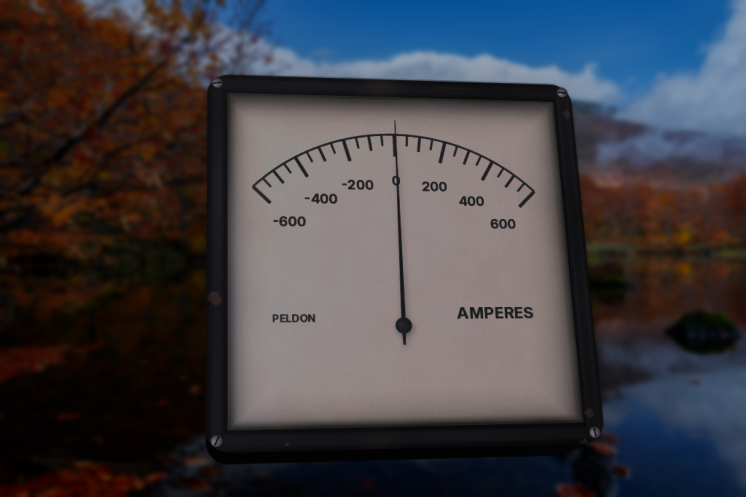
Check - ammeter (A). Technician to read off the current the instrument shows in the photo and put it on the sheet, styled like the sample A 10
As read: A 0
